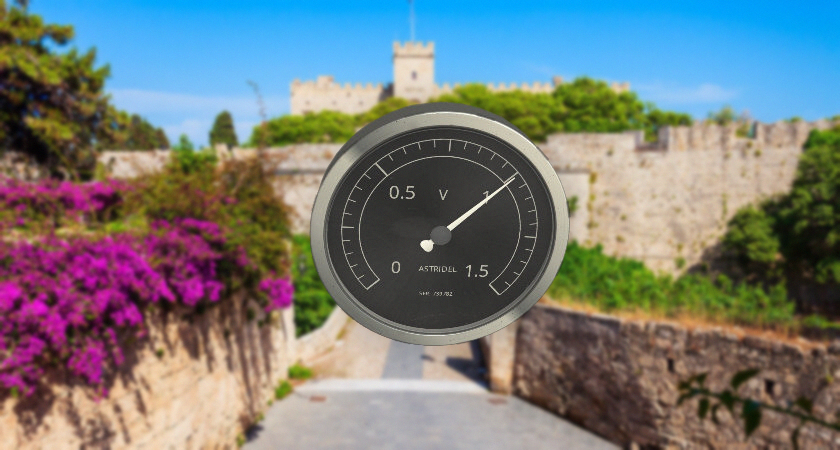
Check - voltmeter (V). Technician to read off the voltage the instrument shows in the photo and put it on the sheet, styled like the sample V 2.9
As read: V 1
